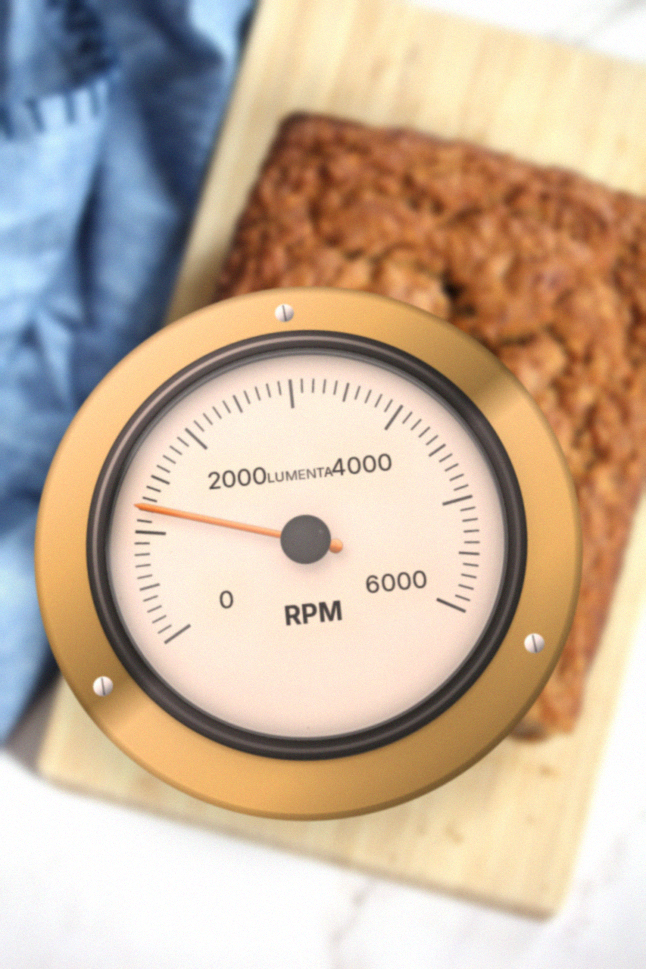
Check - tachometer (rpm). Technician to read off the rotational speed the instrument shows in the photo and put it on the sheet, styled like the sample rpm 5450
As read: rpm 1200
